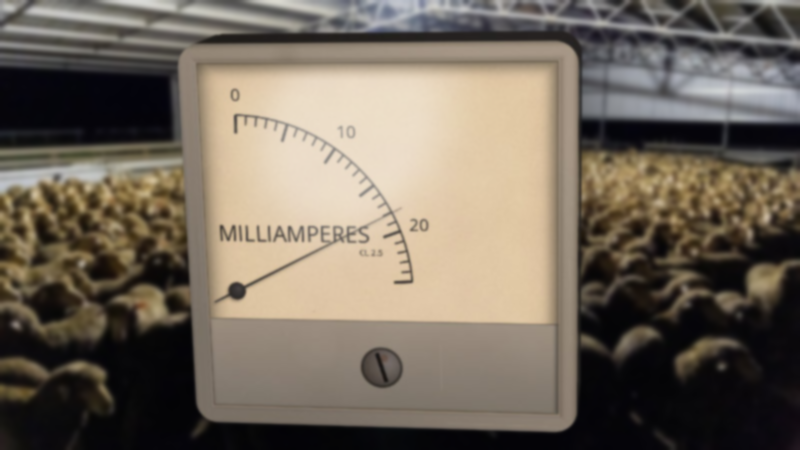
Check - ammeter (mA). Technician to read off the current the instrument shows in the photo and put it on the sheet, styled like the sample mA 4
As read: mA 18
